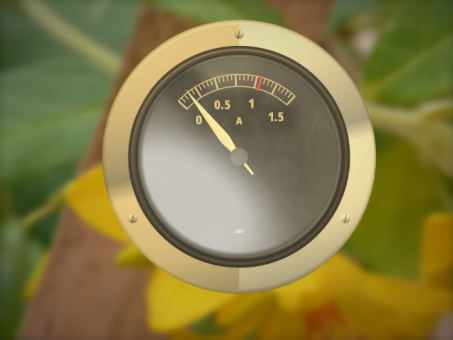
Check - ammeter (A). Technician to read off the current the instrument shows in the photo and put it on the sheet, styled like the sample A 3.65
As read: A 0.15
